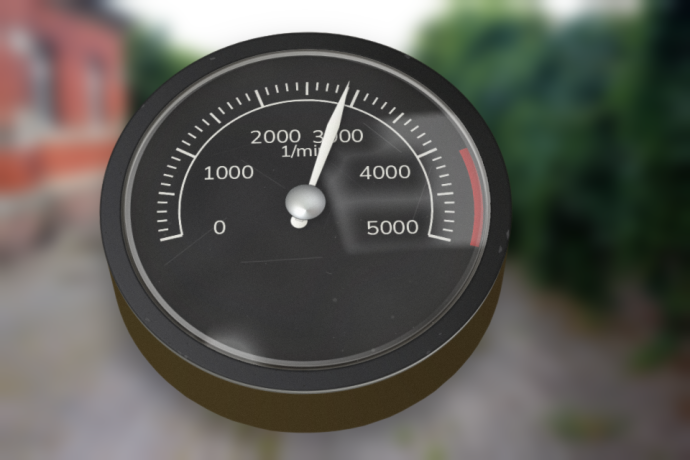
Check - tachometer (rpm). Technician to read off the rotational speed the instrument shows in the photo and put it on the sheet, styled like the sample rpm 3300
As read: rpm 2900
